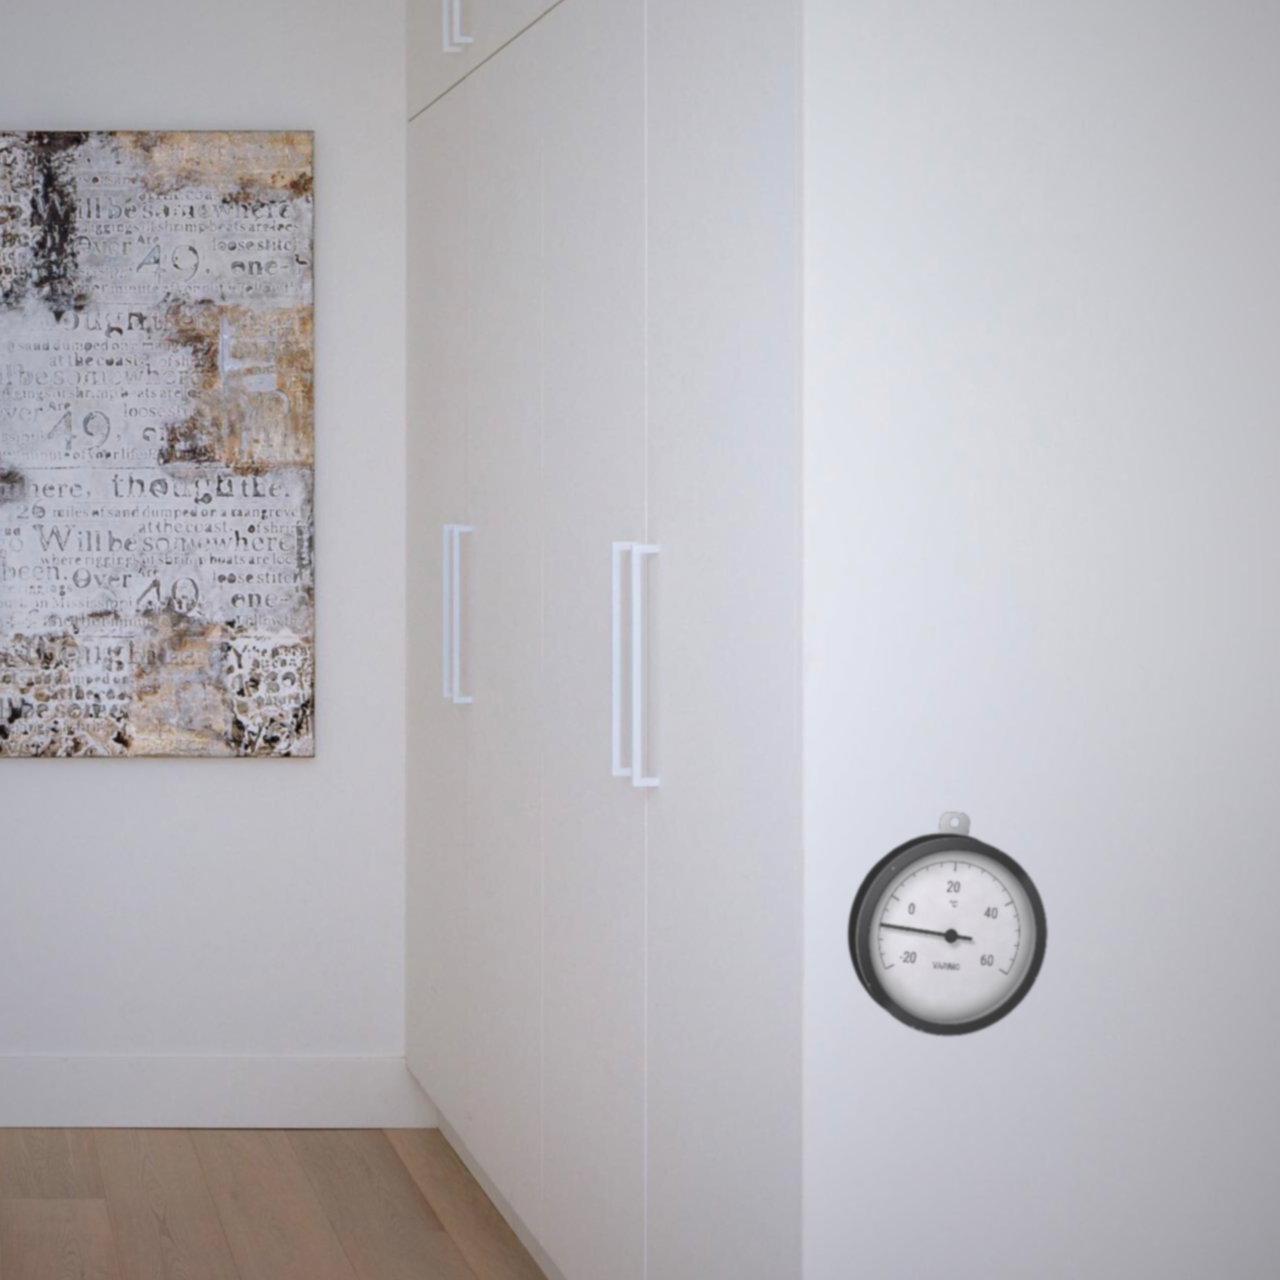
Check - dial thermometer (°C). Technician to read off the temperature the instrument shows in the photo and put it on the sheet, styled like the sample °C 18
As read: °C -8
